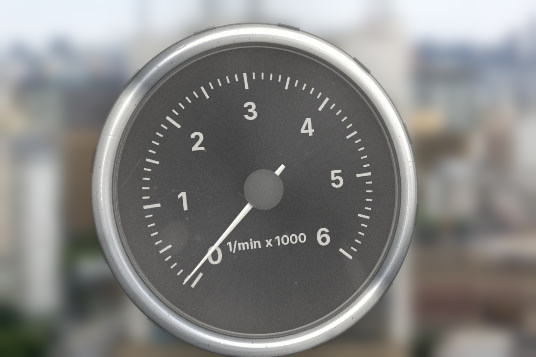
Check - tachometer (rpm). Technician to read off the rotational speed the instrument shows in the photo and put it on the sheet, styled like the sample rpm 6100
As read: rpm 100
